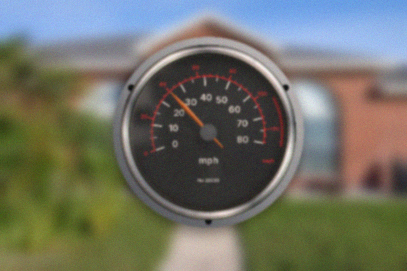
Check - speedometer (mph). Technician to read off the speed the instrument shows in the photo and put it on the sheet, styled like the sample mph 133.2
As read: mph 25
